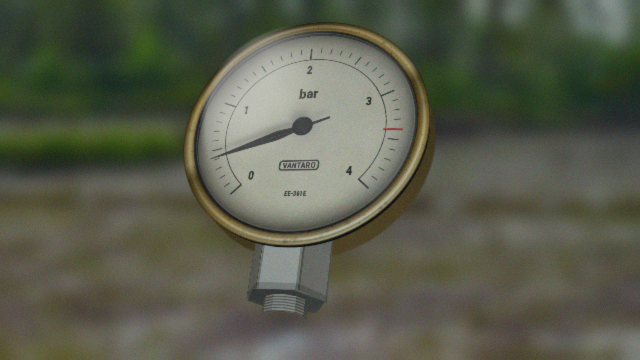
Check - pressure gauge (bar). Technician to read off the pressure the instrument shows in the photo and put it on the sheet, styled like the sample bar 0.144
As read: bar 0.4
